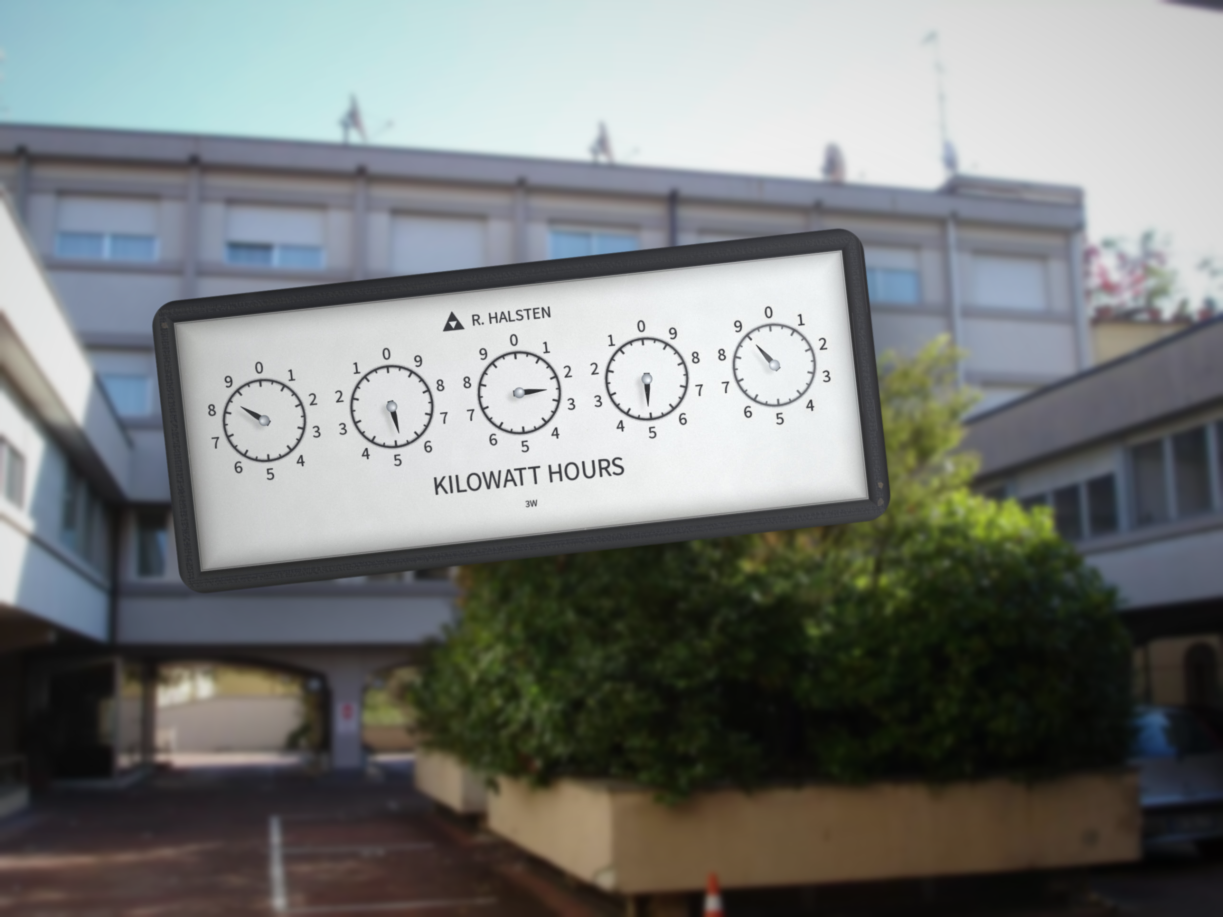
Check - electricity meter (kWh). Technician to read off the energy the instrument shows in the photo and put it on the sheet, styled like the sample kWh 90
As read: kWh 85249
